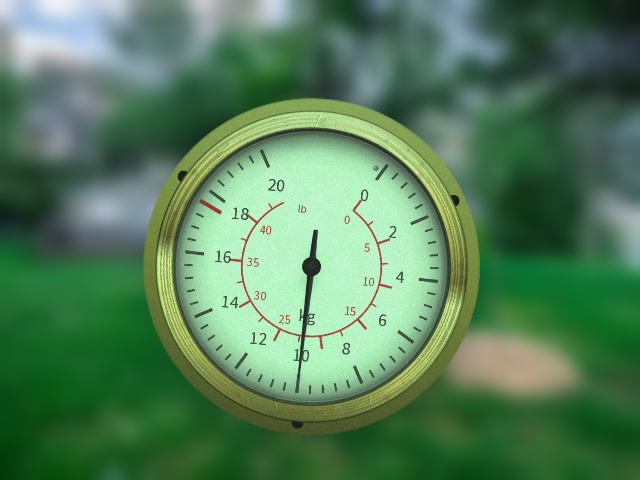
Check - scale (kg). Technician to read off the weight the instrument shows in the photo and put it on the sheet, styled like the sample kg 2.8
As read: kg 10
